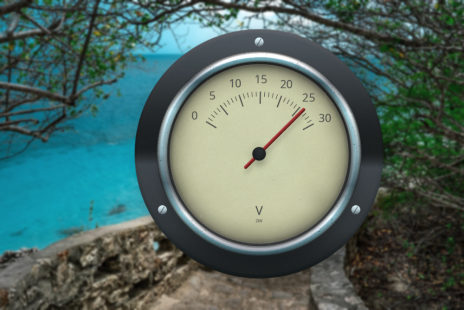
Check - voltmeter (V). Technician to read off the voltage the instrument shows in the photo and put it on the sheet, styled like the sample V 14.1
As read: V 26
